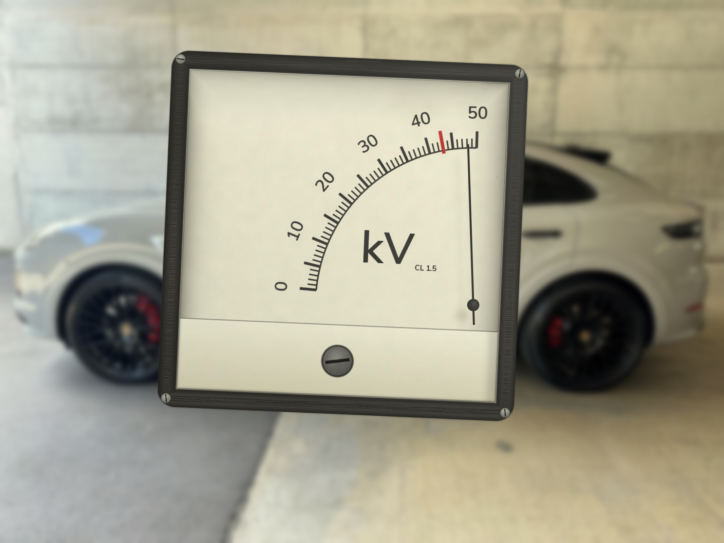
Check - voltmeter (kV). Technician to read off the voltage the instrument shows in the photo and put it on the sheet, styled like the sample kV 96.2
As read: kV 48
